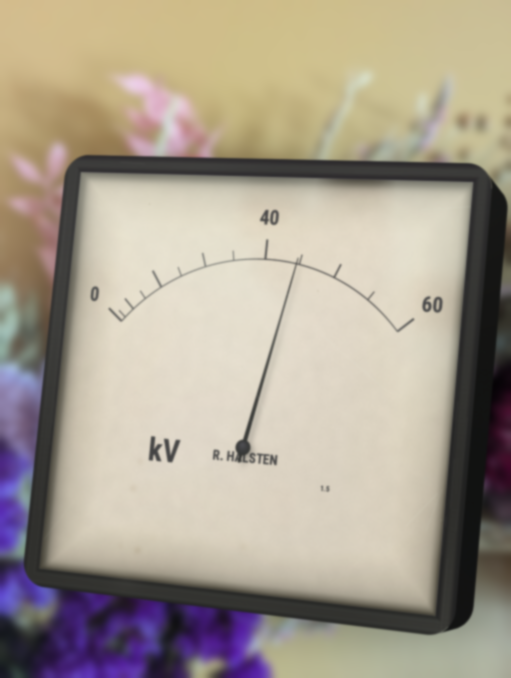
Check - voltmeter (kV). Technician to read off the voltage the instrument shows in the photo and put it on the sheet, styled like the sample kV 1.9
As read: kV 45
